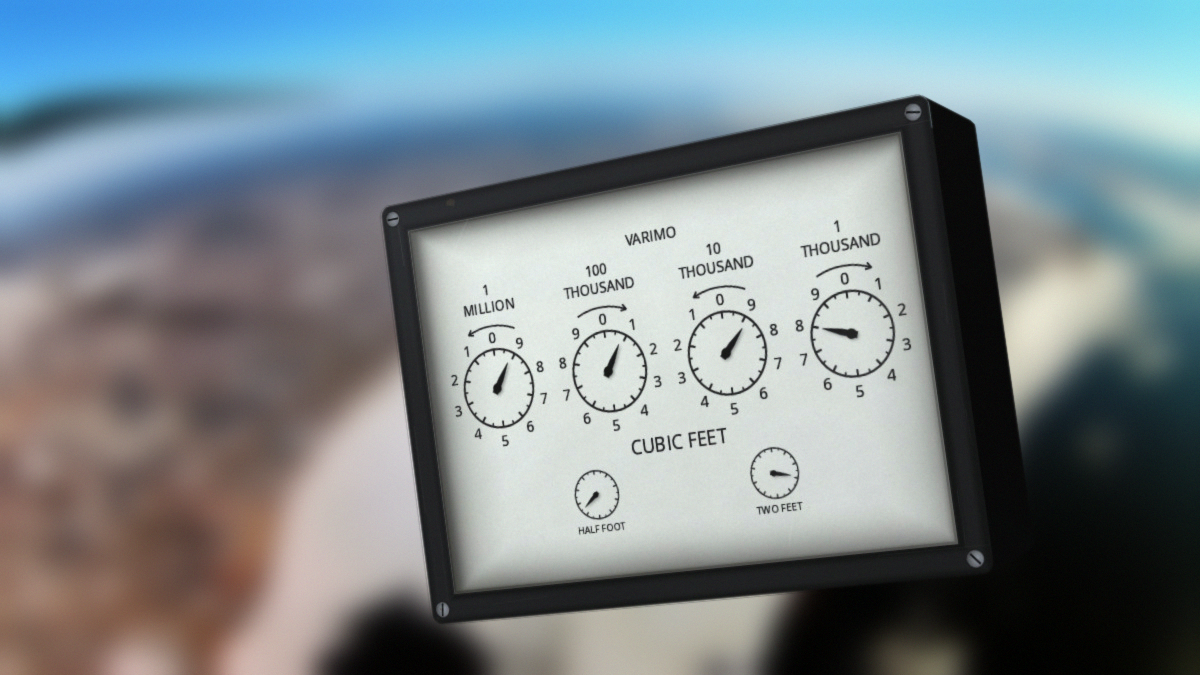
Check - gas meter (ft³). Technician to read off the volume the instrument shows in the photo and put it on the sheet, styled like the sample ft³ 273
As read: ft³ 908800
